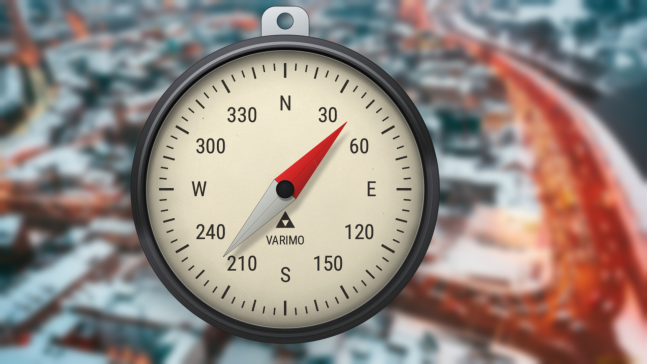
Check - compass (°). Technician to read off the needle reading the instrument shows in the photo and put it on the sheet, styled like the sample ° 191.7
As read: ° 42.5
